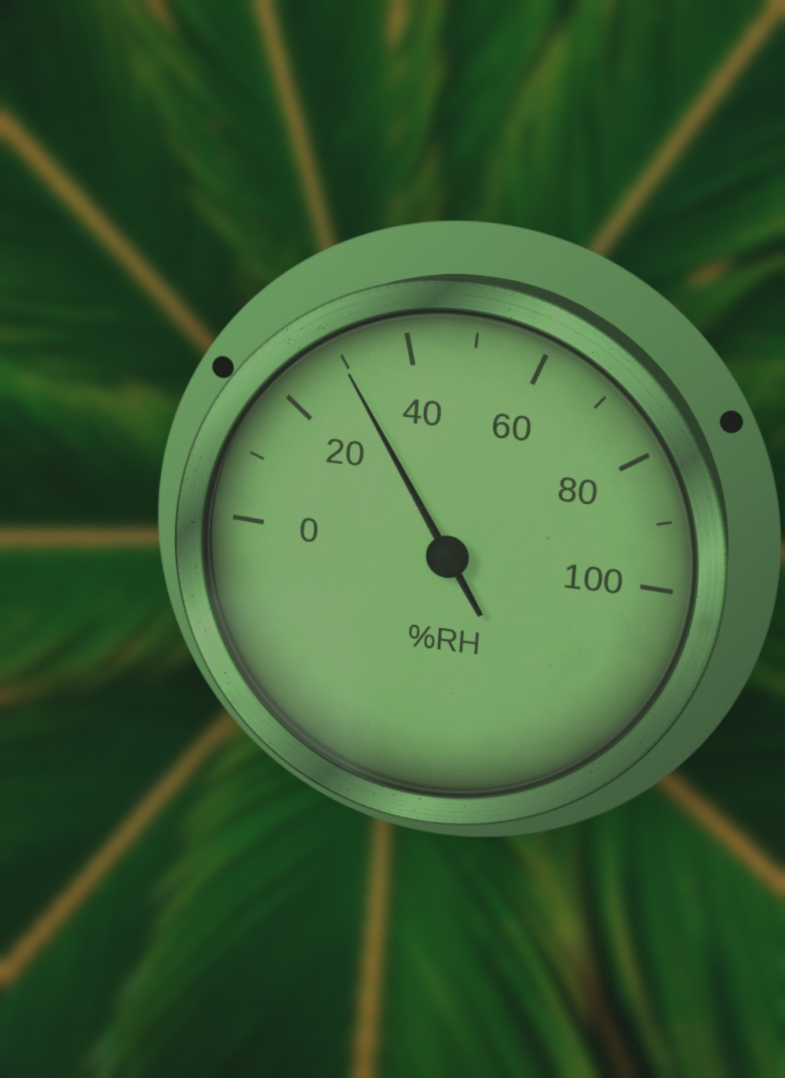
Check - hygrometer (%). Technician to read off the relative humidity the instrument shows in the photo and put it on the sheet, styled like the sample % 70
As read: % 30
